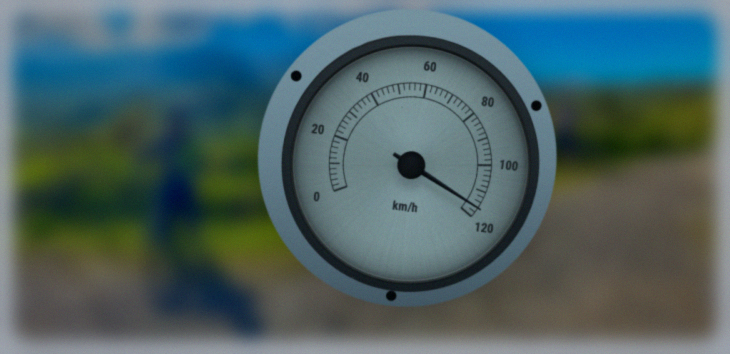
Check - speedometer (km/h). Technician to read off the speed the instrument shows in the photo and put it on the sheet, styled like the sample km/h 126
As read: km/h 116
